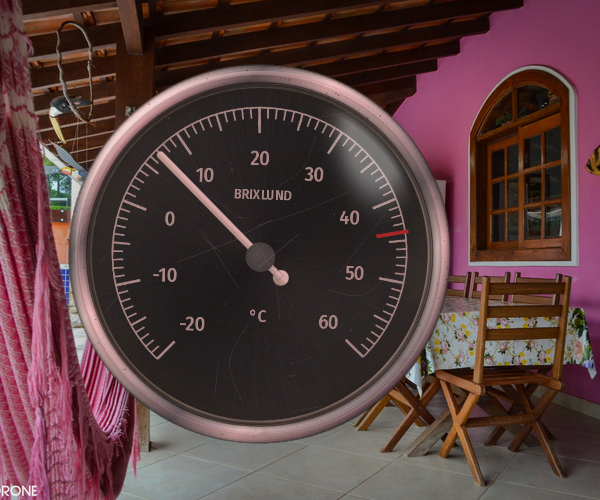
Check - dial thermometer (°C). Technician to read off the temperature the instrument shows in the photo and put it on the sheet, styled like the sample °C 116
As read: °C 7
